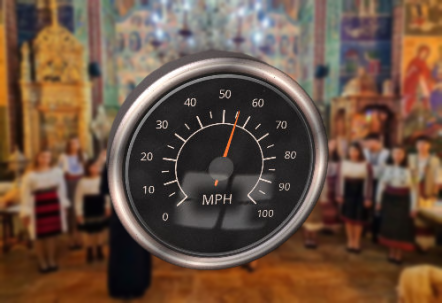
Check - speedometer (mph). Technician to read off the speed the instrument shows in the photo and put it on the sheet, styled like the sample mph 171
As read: mph 55
